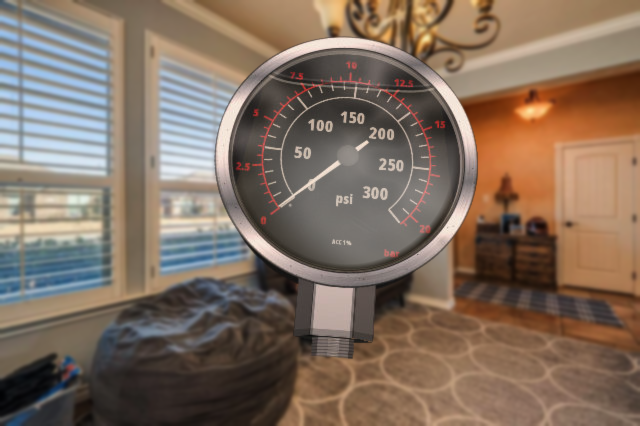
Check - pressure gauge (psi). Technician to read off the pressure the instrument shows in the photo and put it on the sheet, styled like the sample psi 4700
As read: psi 0
